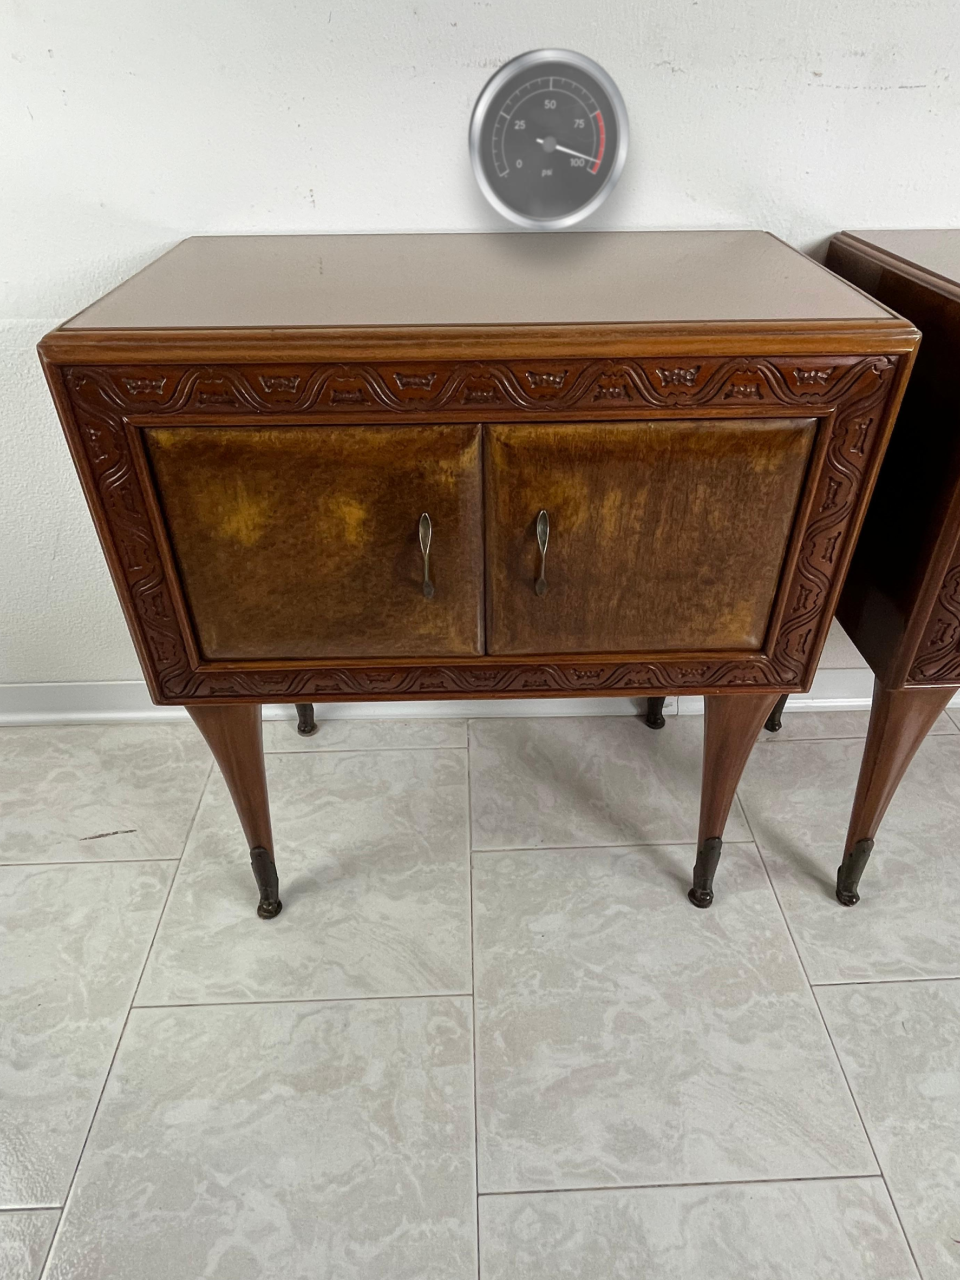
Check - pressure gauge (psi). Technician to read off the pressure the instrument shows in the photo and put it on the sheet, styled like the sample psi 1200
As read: psi 95
